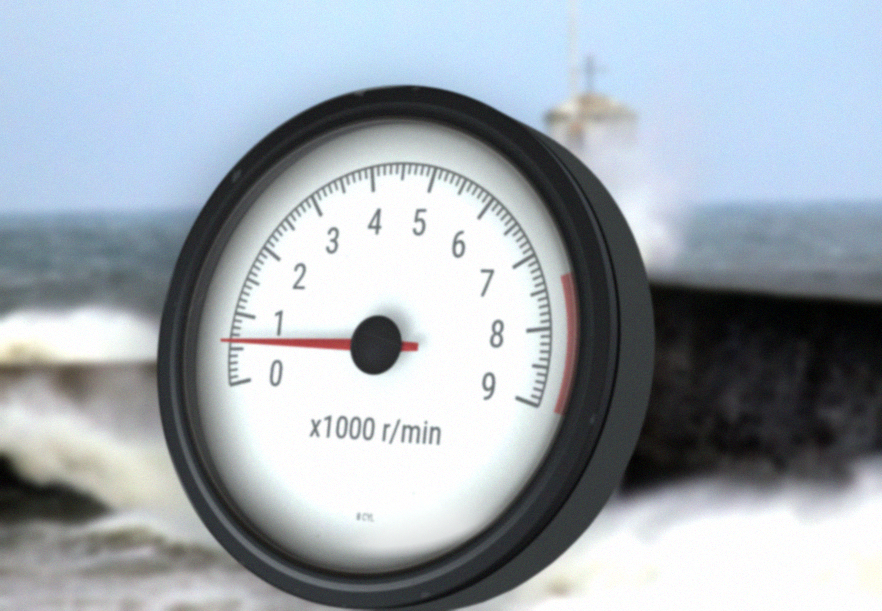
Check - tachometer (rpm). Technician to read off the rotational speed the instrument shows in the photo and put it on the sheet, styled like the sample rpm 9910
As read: rpm 600
